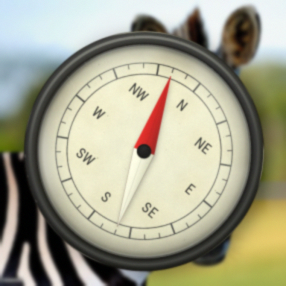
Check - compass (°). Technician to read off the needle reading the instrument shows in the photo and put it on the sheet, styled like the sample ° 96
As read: ° 340
